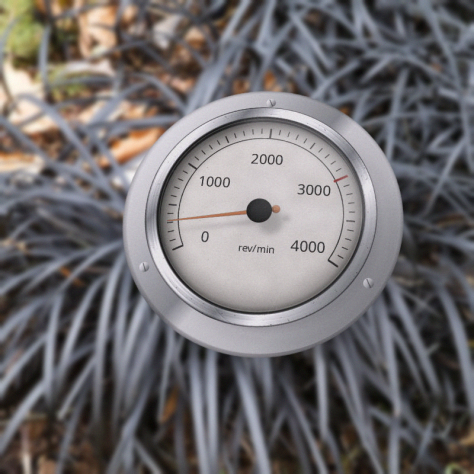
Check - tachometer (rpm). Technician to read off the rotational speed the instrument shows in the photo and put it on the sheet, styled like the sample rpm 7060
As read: rpm 300
